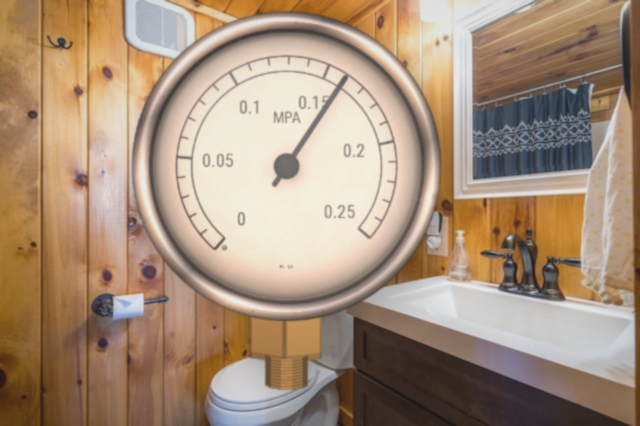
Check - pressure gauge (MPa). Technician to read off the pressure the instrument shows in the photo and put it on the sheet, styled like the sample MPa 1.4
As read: MPa 0.16
